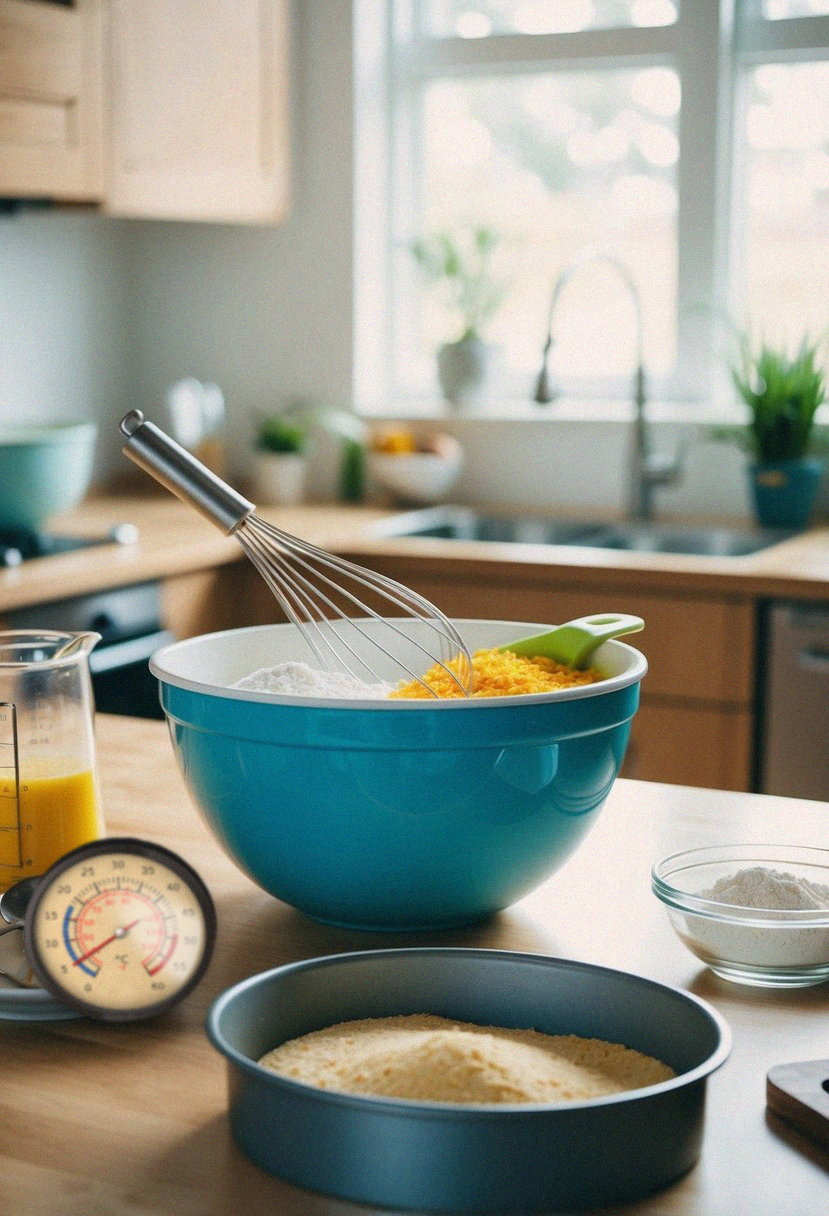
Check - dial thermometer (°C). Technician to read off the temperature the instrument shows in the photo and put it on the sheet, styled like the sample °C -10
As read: °C 5
